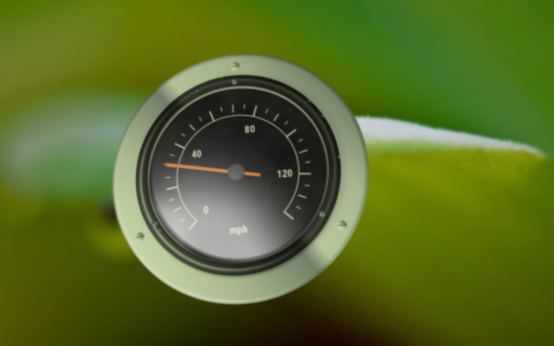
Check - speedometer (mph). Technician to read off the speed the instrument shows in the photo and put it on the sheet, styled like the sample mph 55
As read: mph 30
